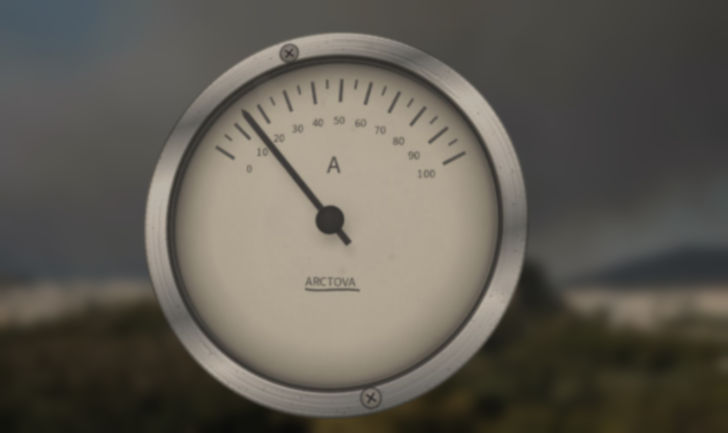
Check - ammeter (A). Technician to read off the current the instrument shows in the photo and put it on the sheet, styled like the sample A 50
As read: A 15
